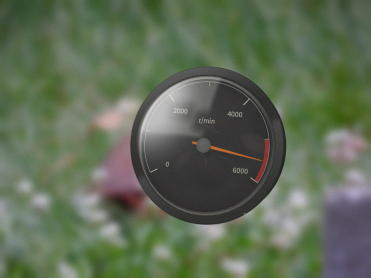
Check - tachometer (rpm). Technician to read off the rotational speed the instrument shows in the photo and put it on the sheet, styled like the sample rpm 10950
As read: rpm 5500
